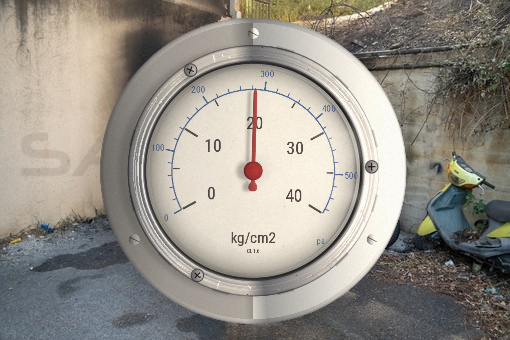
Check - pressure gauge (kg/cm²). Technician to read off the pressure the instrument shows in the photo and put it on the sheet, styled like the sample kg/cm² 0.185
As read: kg/cm² 20
